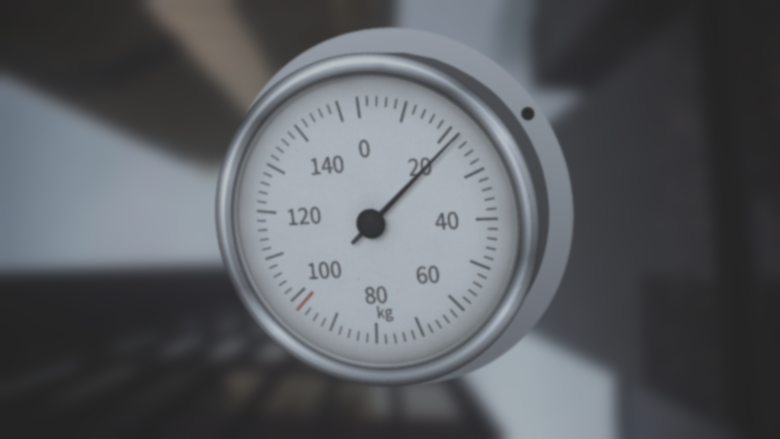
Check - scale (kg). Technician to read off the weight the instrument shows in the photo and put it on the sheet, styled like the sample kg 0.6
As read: kg 22
